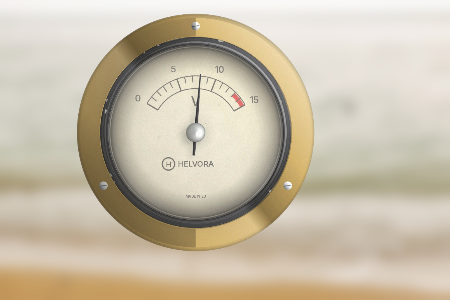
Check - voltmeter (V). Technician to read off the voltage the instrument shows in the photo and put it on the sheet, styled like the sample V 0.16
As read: V 8
